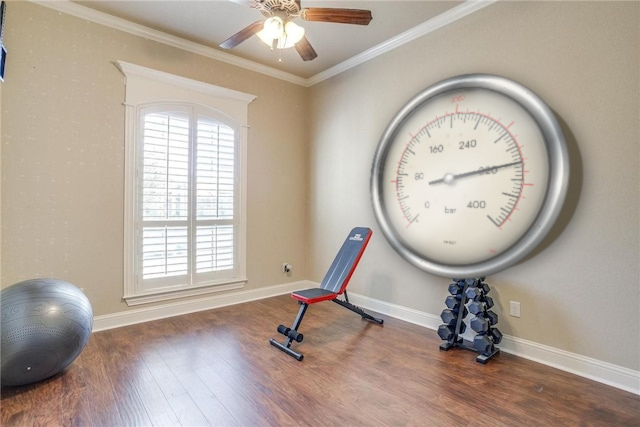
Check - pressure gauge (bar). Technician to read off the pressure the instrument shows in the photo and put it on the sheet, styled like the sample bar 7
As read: bar 320
